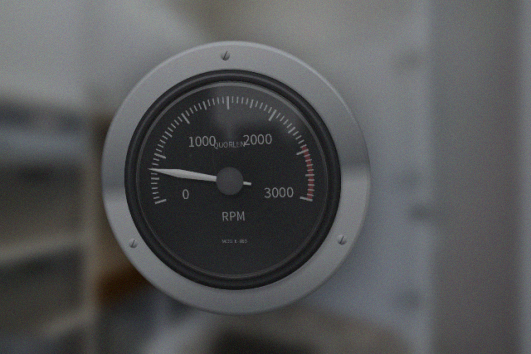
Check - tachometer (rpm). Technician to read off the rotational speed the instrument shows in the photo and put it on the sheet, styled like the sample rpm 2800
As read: rpm 350
